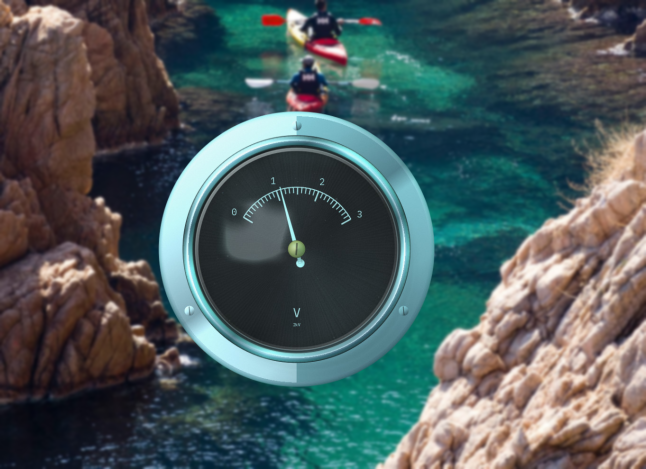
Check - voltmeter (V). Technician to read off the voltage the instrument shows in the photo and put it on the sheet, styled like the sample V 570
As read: V 1.1
